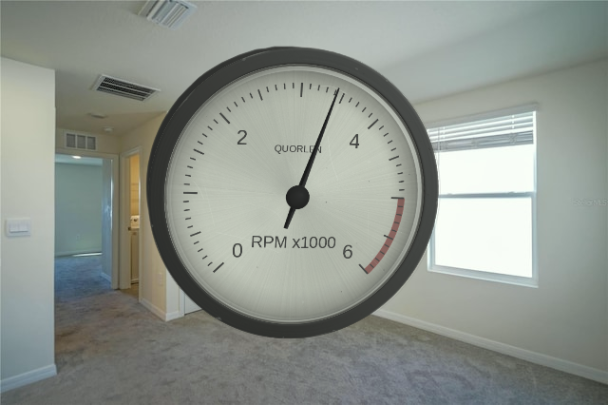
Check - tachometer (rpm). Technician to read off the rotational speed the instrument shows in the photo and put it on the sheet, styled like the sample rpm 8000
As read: rpm 3400
